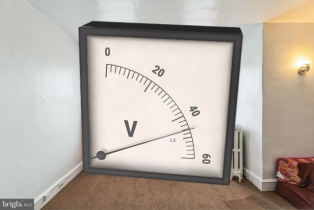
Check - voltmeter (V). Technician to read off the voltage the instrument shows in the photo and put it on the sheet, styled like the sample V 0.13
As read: V 46
